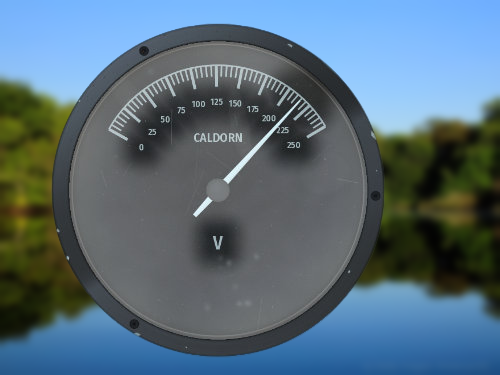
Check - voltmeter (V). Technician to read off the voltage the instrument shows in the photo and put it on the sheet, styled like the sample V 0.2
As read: V 215
